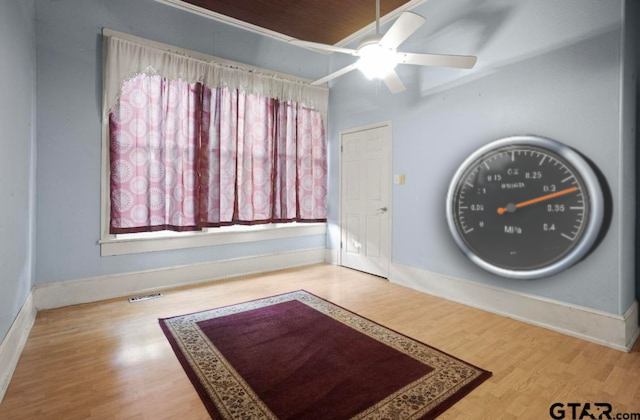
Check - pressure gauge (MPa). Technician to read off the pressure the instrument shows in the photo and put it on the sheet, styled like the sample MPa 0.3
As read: MPa 0.32
